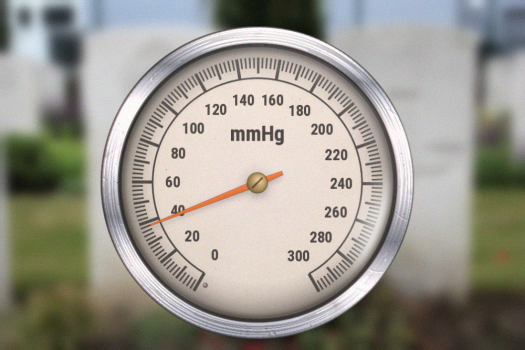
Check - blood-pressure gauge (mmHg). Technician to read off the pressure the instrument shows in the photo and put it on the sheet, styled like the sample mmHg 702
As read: mmHg 38
